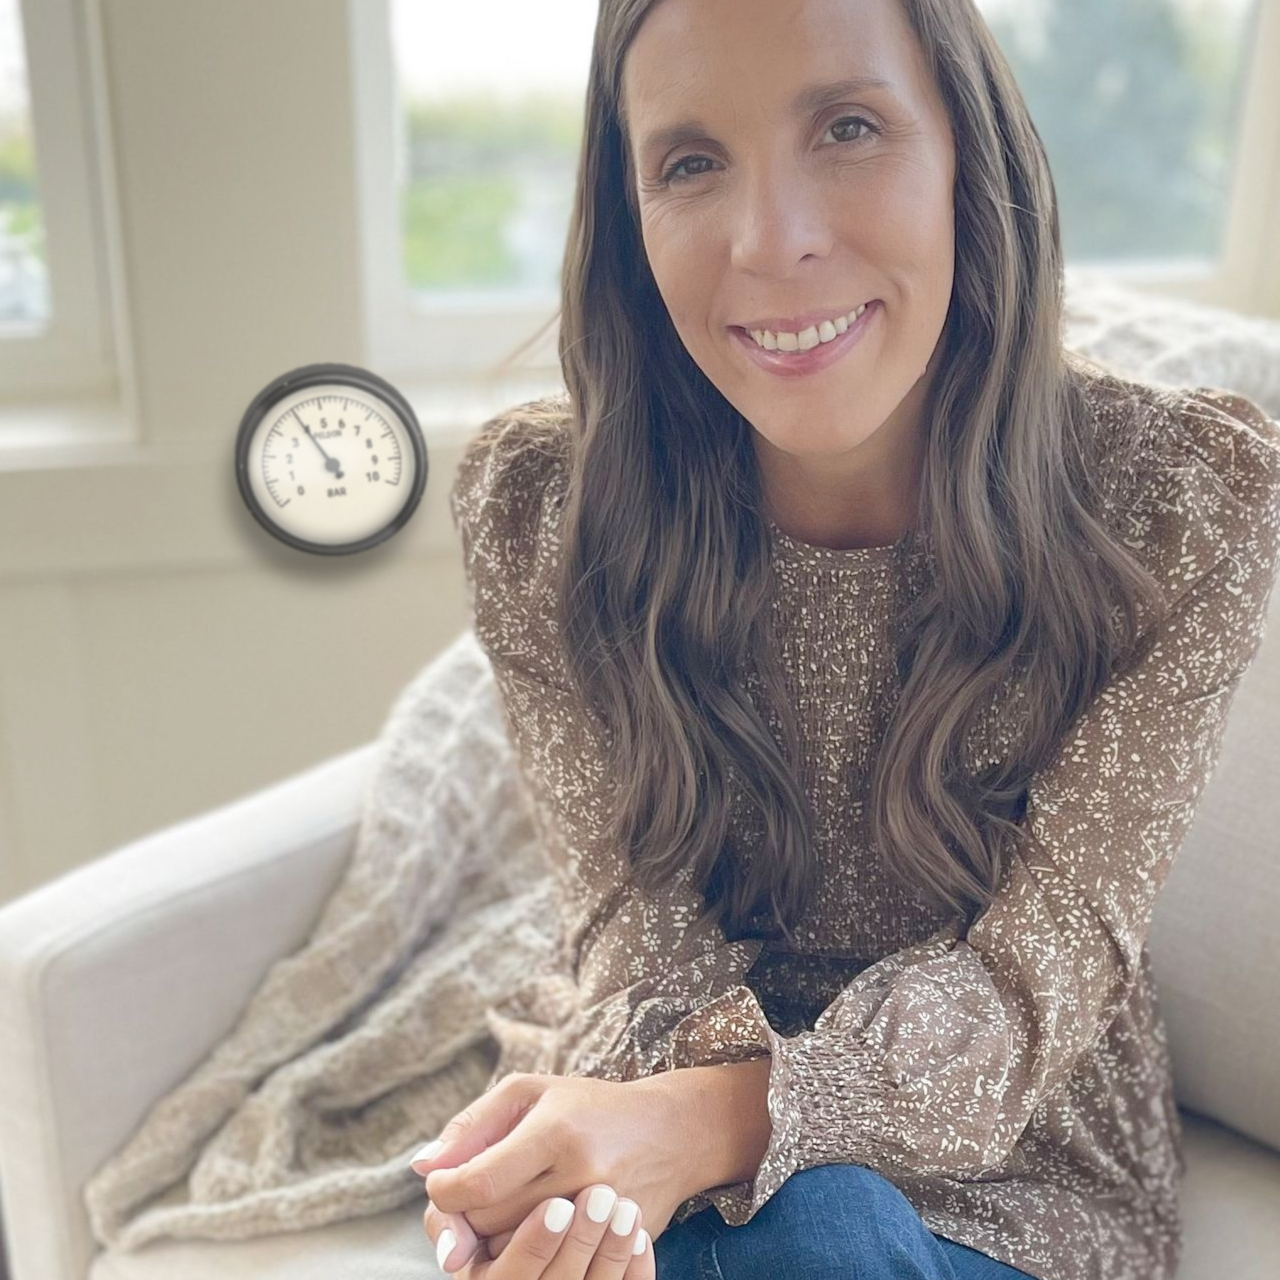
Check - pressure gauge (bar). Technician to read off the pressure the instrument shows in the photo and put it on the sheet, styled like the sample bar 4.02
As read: bar 4
